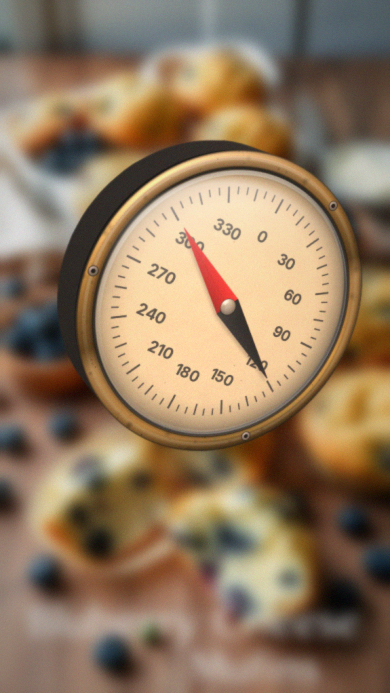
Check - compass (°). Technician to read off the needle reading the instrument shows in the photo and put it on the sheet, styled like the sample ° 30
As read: ° 300
